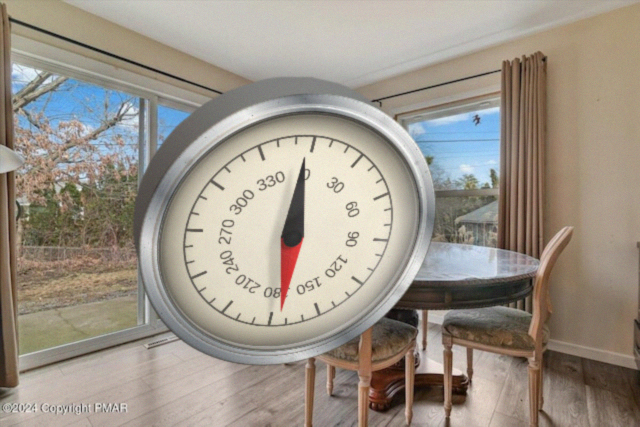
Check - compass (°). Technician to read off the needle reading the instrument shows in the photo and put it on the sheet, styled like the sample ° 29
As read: ° 175
